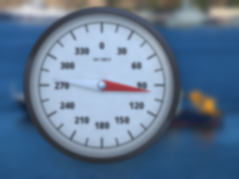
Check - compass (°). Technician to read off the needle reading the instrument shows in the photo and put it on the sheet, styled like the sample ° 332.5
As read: ° 97.5
